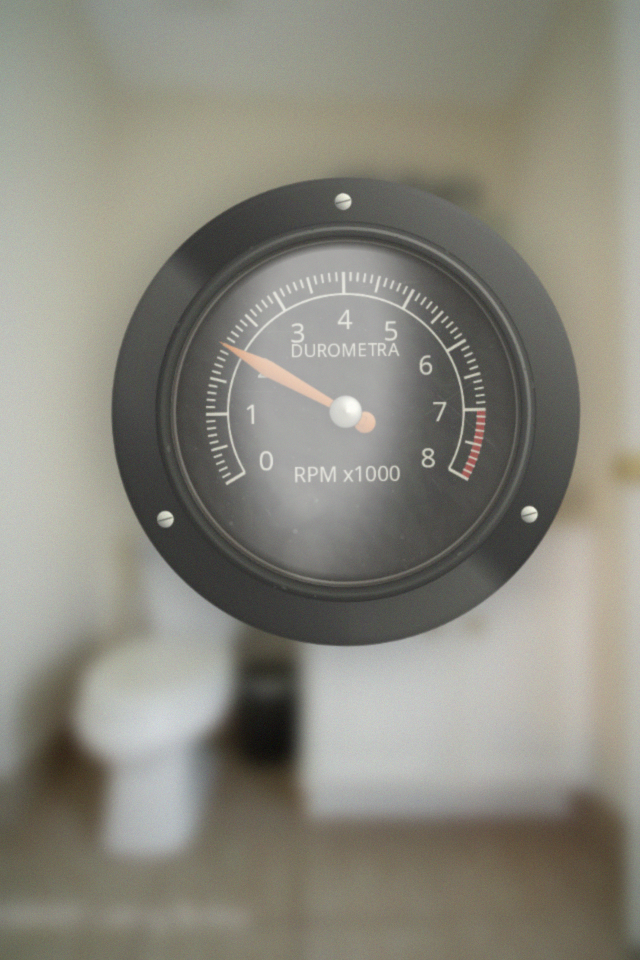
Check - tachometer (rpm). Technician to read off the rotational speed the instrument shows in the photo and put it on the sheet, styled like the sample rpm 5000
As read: rpm 2000
